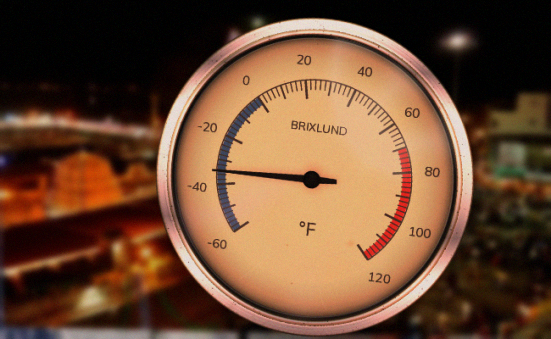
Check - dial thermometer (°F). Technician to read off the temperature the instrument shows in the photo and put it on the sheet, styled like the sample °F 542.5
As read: °F -34
